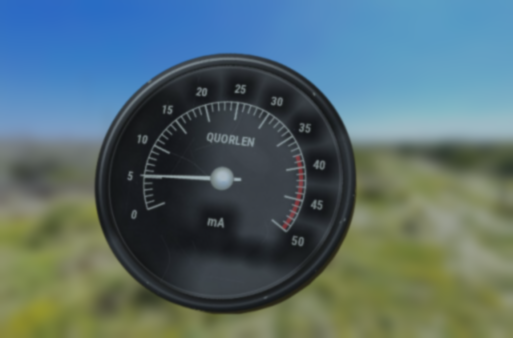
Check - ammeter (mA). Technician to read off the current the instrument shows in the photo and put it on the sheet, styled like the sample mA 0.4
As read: mA 5
